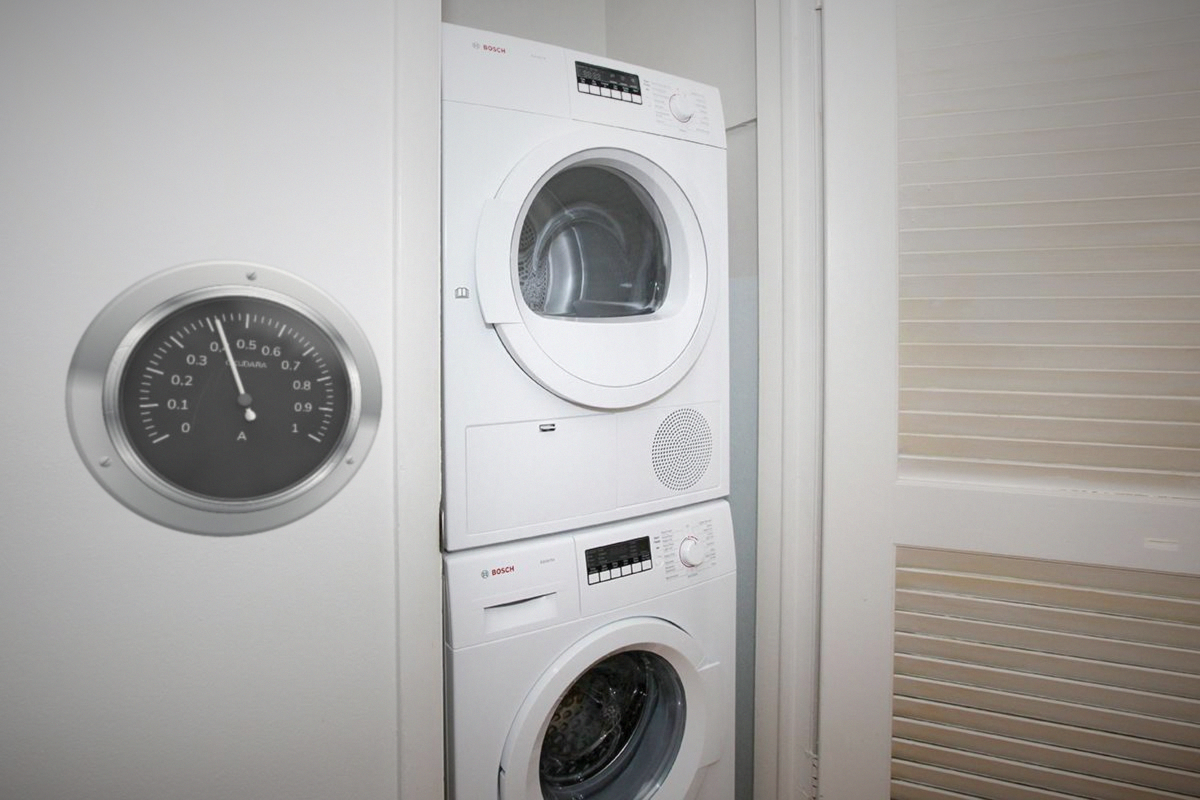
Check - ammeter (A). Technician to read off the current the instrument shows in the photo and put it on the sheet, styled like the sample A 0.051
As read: A 0.42
